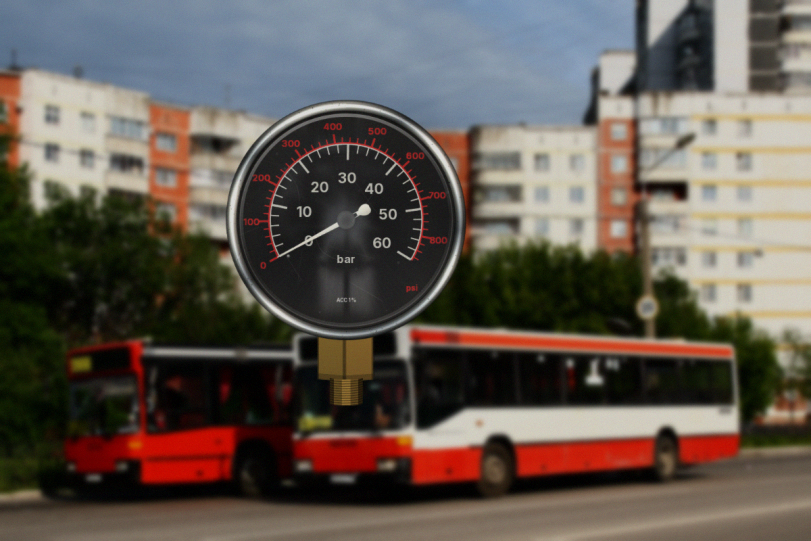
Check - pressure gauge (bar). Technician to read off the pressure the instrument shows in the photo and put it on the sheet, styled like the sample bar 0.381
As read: bar 0
